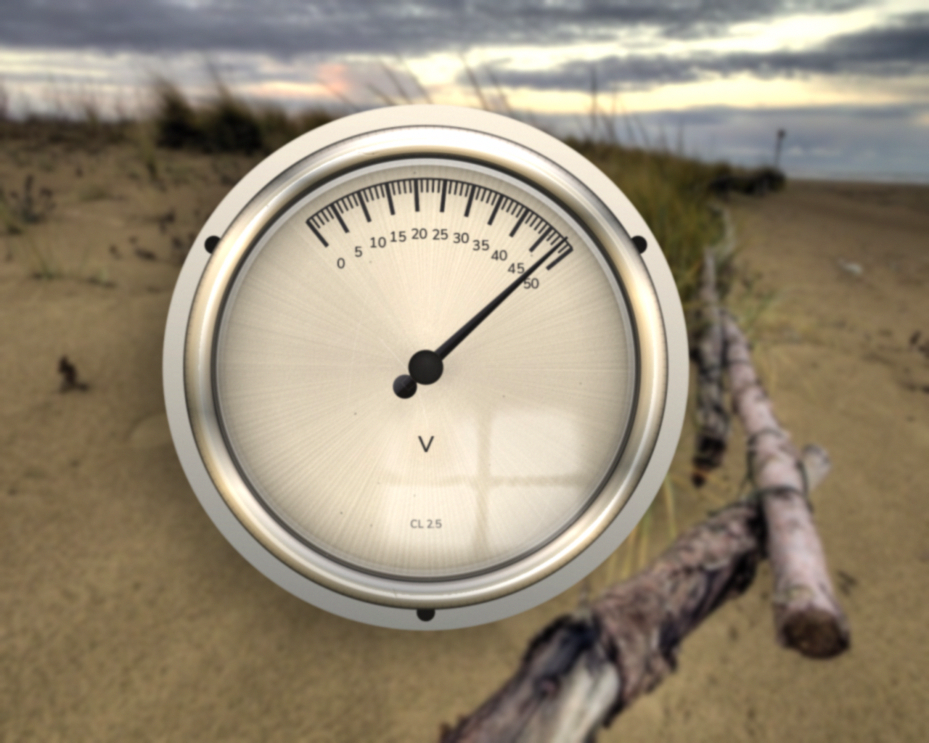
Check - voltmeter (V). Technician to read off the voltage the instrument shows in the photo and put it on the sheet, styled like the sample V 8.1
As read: V 48
